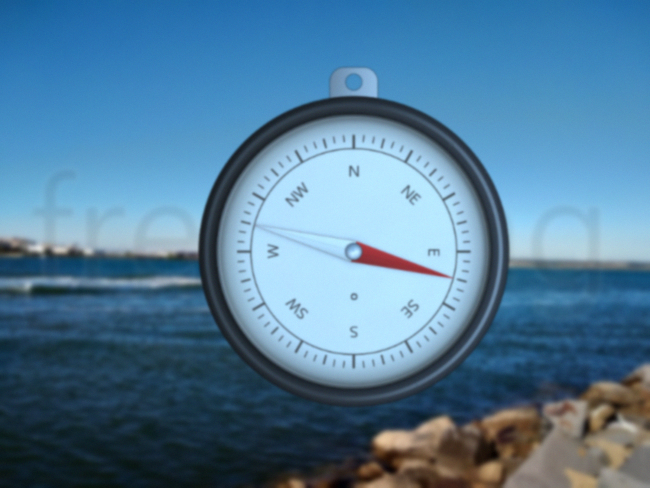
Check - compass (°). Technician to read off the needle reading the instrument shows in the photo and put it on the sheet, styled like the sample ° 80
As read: ° 105
